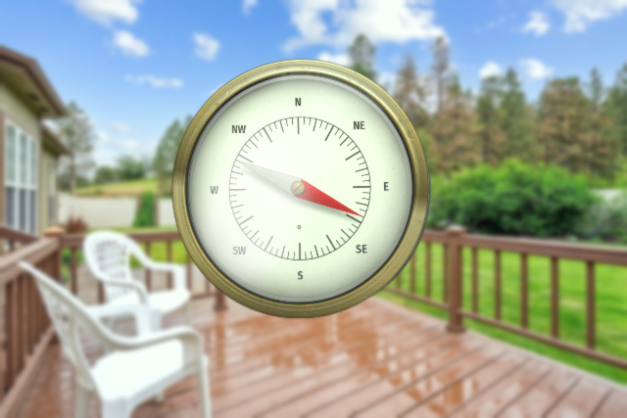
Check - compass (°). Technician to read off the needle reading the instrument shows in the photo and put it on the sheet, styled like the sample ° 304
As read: ° 115
